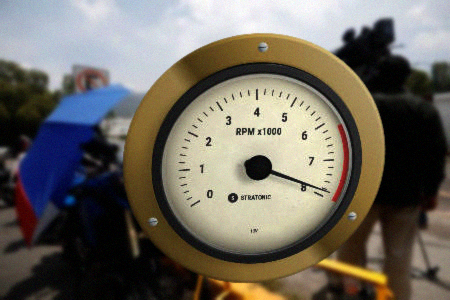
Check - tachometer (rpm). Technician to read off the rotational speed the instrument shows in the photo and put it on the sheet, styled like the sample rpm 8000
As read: rpm 7800
